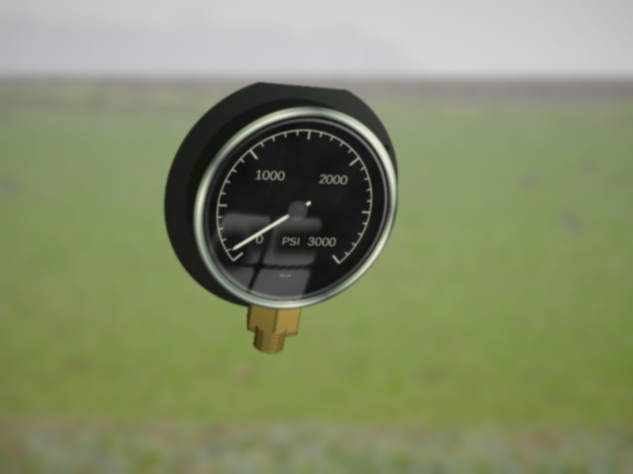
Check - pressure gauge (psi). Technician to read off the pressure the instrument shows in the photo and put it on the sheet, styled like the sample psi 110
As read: psi 100
